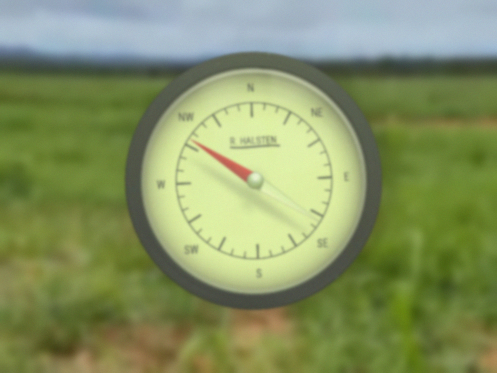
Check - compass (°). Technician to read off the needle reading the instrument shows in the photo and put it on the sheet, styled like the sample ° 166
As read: ° 305
